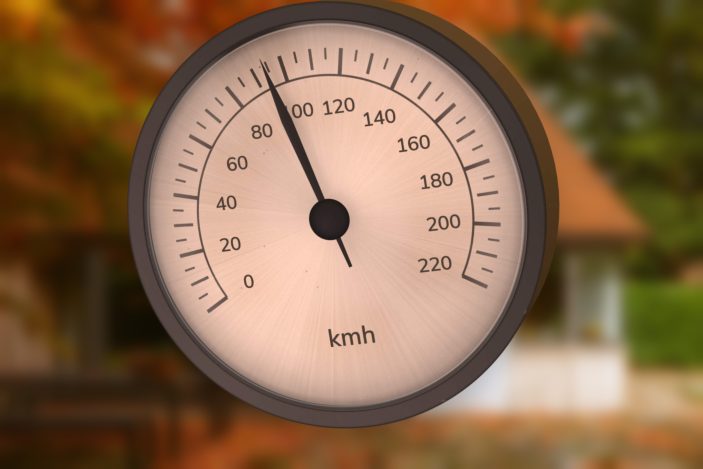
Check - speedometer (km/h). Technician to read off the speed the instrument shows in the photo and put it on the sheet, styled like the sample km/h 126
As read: km/h 95
